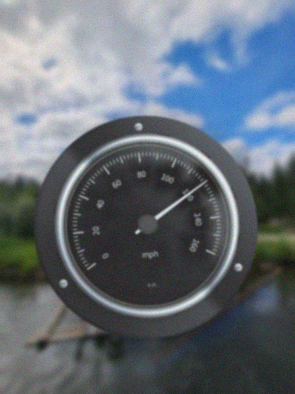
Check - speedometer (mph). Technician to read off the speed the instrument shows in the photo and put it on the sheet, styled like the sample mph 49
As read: mph 120
